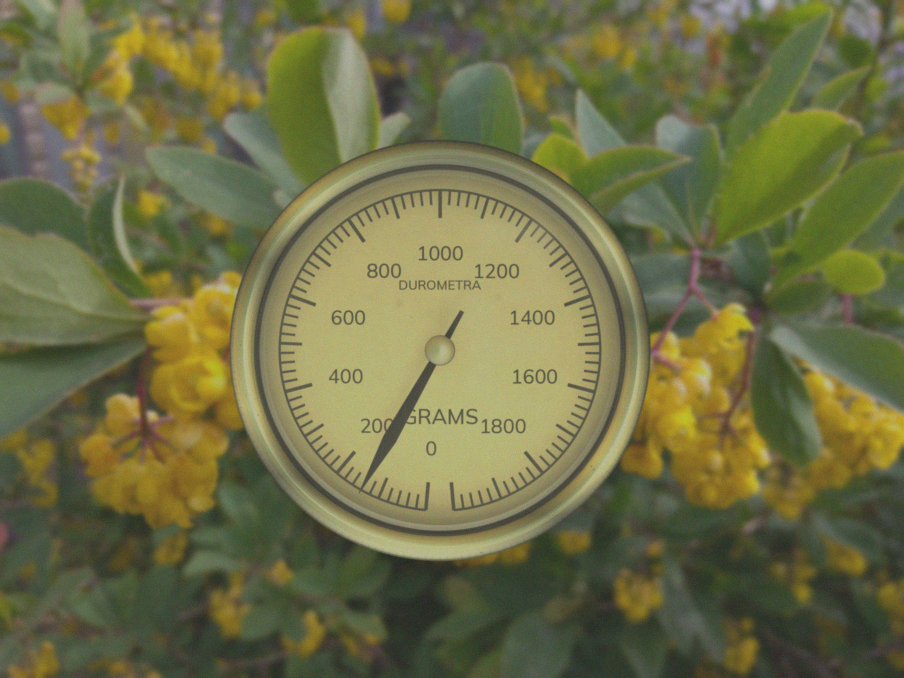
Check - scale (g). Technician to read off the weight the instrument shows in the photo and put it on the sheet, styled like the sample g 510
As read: g 140
